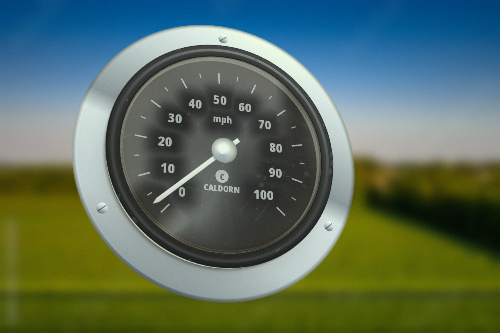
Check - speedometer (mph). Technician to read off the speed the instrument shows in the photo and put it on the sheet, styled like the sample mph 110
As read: mph 2.5
